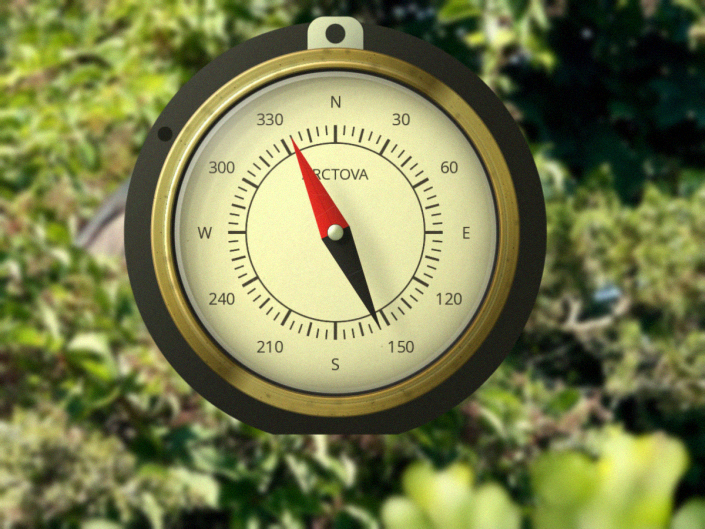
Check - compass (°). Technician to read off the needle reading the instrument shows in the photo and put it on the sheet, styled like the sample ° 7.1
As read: ° 335
